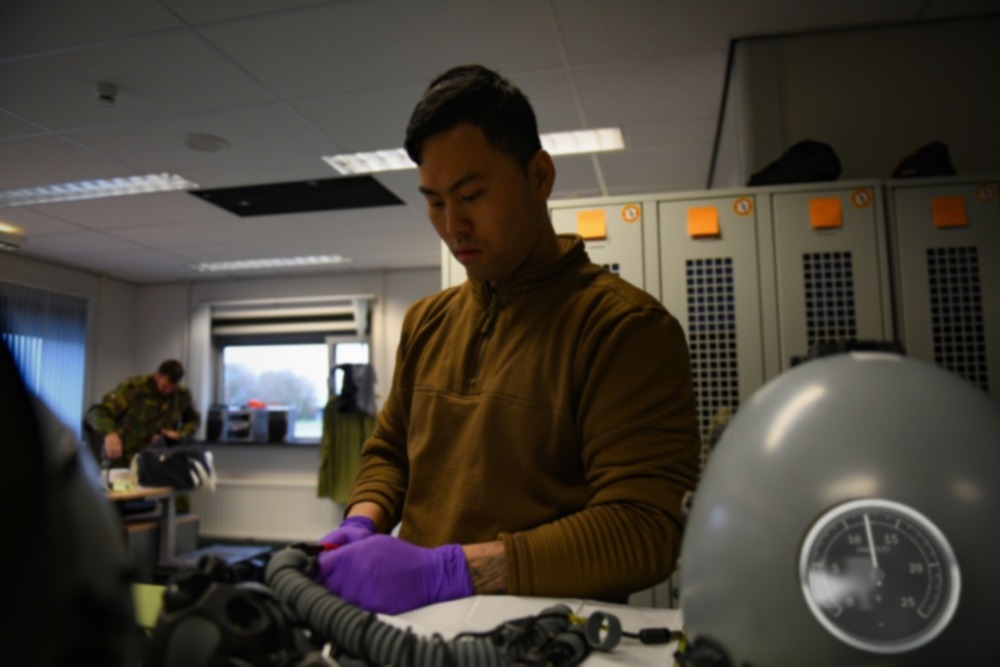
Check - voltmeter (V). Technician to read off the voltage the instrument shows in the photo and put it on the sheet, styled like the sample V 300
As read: V 12
